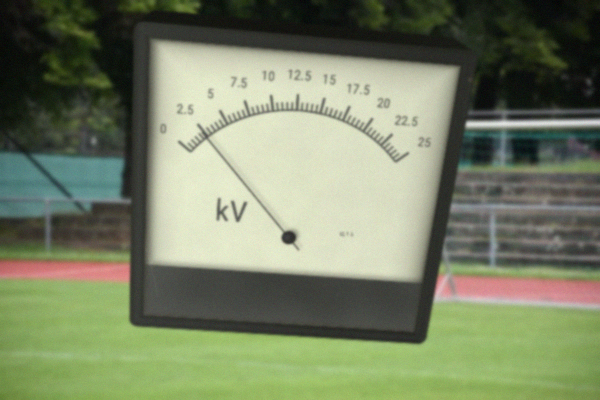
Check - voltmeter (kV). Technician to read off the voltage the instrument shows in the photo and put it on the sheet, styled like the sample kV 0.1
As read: kV 2.5
